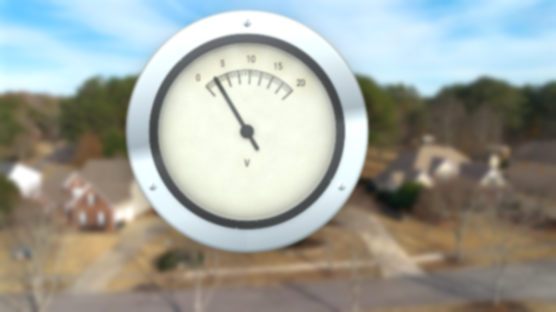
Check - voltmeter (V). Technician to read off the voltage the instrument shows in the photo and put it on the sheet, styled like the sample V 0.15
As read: V 2.5
